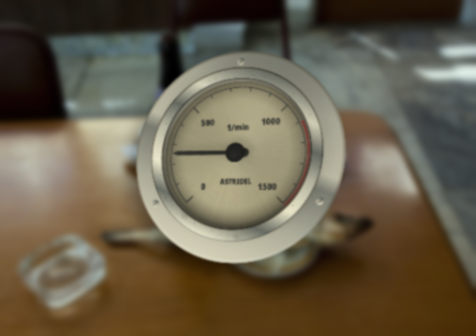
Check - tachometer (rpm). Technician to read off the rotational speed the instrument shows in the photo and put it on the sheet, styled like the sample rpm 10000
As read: rpm 250
